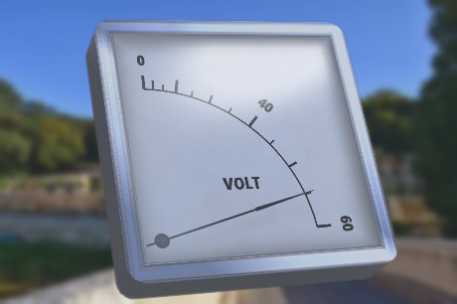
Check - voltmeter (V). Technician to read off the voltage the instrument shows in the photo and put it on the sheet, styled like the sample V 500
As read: V 55
